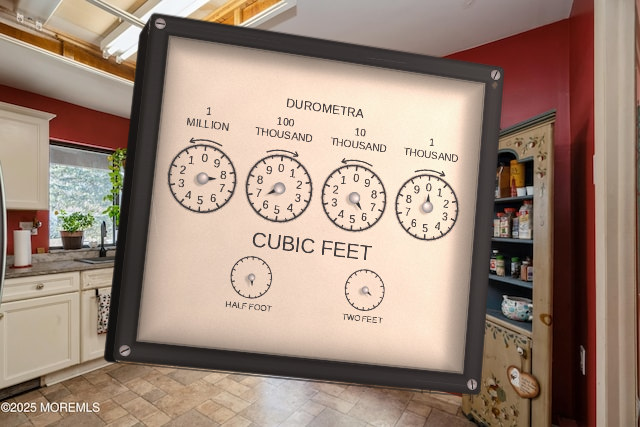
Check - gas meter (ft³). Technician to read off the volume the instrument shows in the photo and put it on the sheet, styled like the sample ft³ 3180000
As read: ft³ 766000
